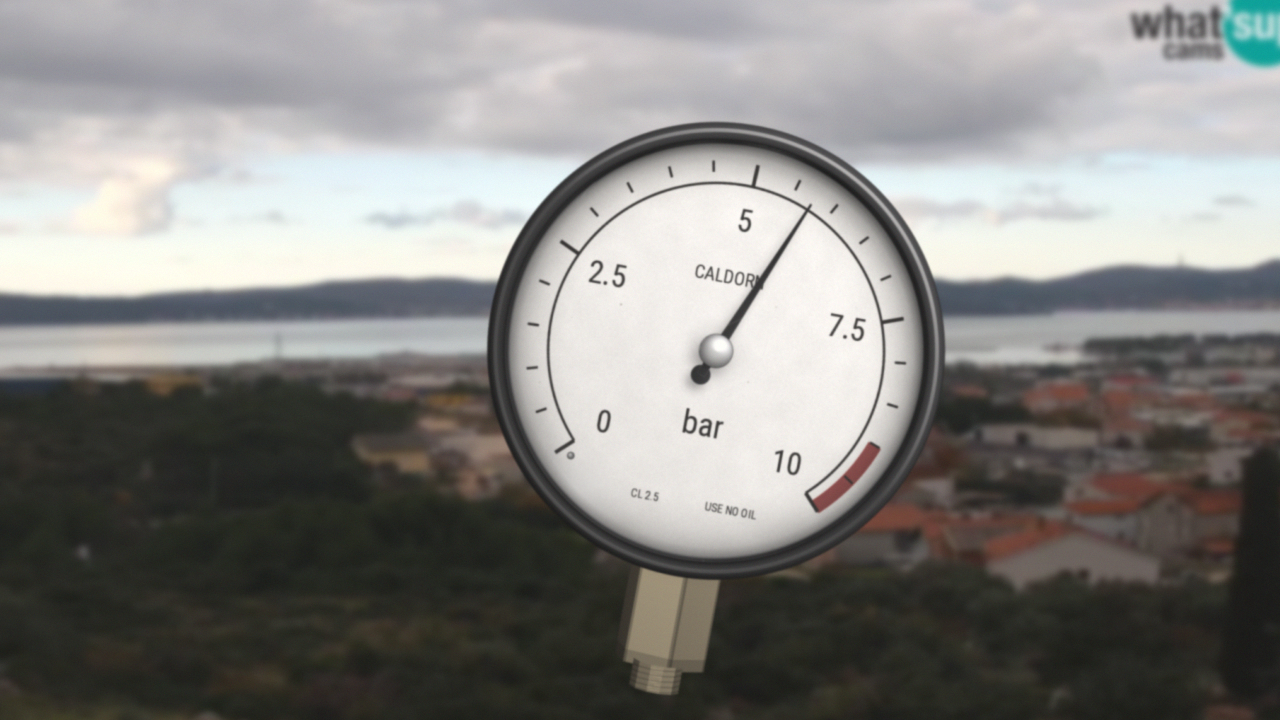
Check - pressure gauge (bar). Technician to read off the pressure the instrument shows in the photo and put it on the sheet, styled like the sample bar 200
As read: bar 5.75
